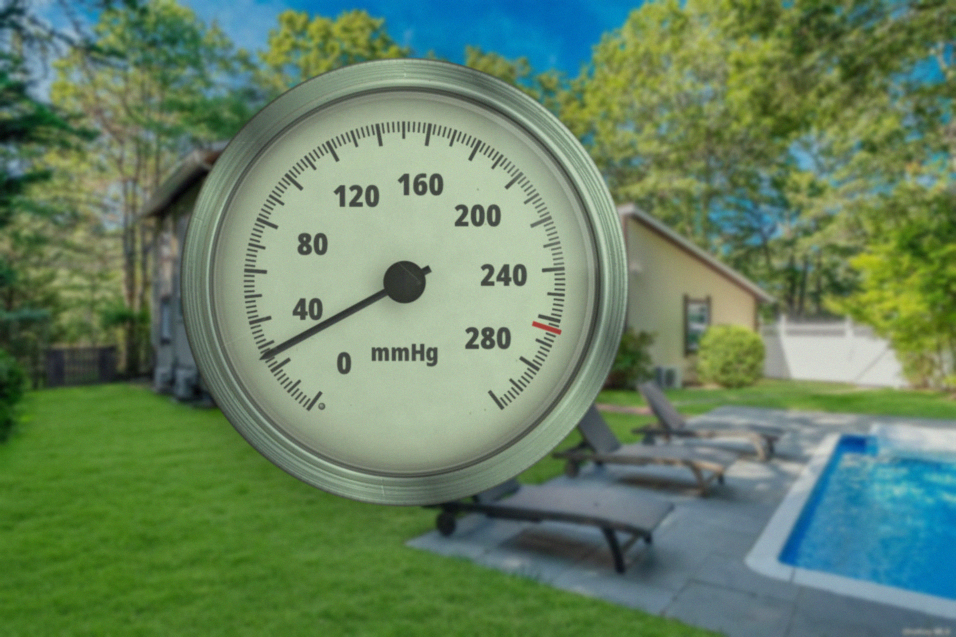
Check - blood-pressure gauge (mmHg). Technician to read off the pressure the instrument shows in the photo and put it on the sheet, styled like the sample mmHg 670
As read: mmHg 26
